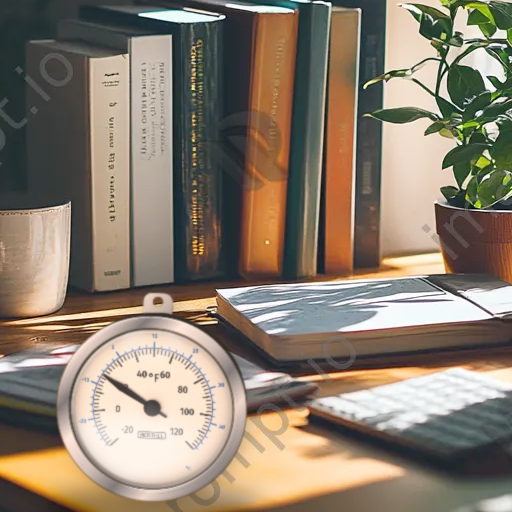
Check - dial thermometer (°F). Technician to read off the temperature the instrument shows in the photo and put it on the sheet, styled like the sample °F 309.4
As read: °F 20
